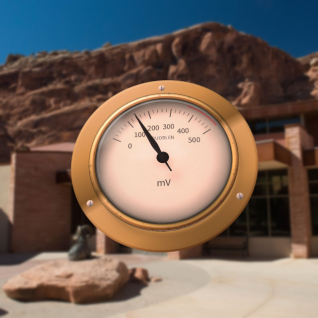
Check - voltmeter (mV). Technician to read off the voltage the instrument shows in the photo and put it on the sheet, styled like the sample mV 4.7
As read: mV 140
